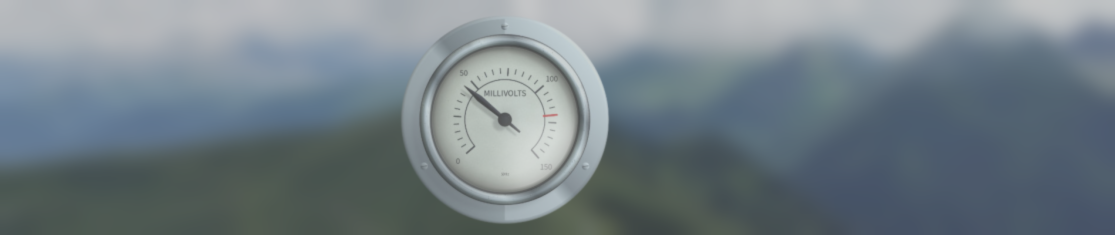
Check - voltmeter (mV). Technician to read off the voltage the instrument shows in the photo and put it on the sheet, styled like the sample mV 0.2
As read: mV 45
